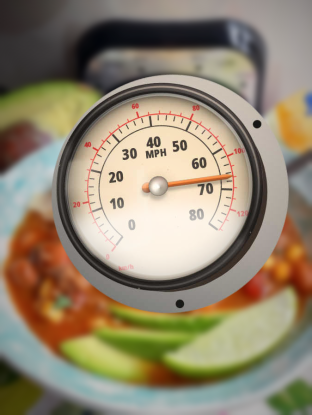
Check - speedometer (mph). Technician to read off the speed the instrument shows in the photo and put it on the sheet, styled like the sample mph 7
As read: mph 67
